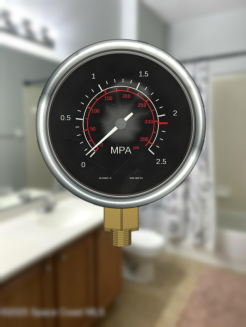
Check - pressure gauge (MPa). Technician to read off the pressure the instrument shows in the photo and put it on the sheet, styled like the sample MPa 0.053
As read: MPa 0.05
